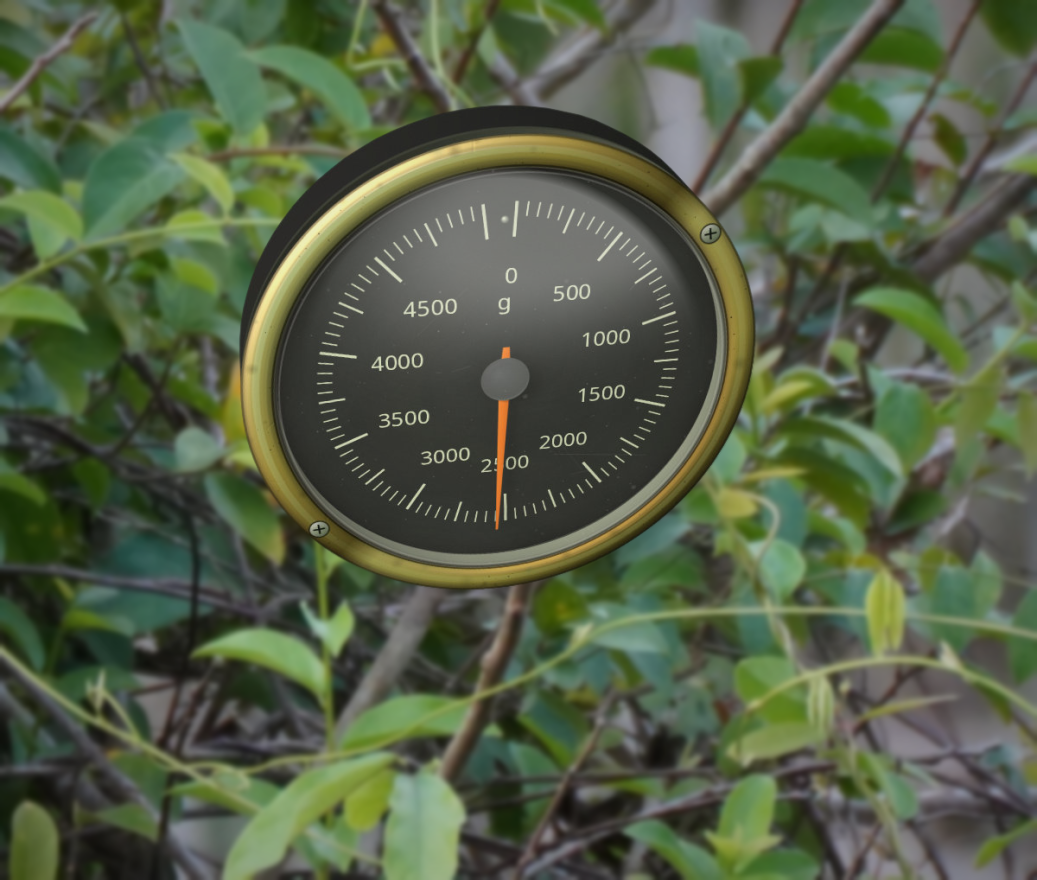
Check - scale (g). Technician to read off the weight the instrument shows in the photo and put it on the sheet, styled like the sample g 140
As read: g 2550
